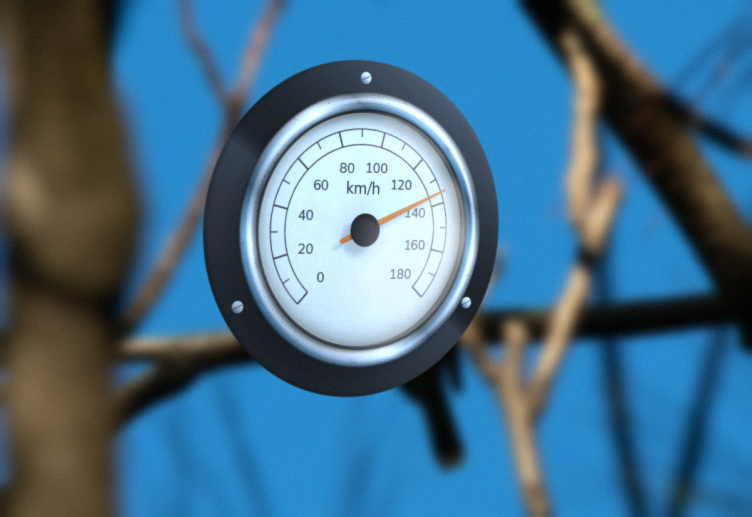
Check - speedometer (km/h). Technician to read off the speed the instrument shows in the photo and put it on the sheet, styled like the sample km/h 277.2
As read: km/h 135
